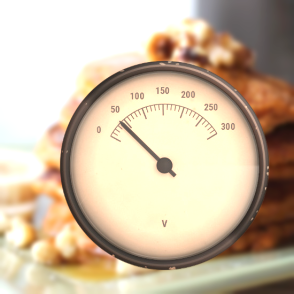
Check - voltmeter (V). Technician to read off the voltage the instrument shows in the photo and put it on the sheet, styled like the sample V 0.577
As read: V 40
